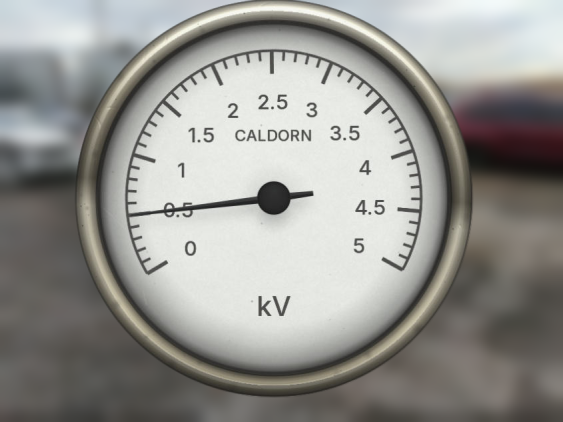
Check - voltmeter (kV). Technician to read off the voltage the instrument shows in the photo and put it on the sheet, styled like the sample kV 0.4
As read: kV 0.5
